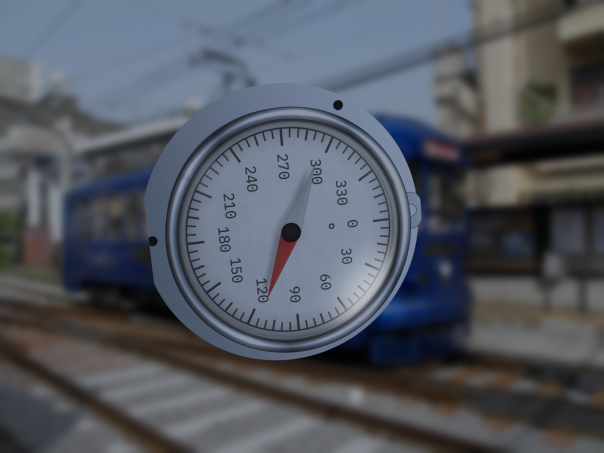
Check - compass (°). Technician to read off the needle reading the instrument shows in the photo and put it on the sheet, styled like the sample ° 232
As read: ° 115
